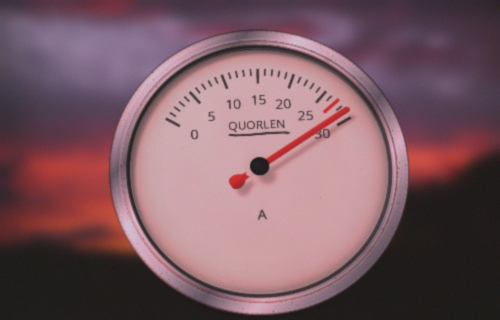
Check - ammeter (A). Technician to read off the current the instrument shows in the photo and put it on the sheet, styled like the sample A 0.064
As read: A 29
